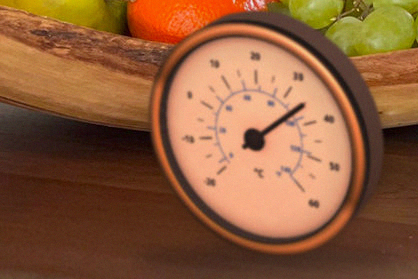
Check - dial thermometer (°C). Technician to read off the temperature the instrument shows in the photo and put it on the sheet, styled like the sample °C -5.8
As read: °C 35
